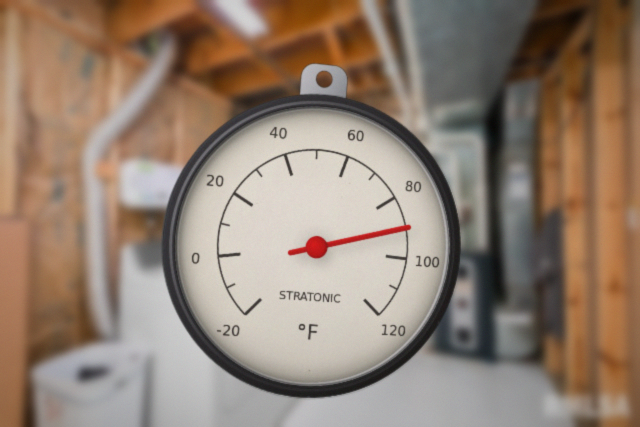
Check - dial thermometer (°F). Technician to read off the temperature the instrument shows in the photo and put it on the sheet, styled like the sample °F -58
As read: °F 90
